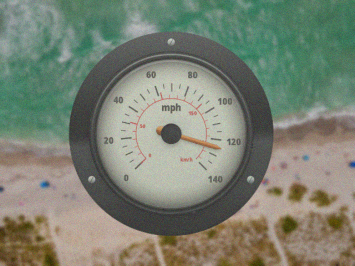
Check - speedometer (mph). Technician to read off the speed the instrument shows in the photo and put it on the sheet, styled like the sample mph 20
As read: mph 125
